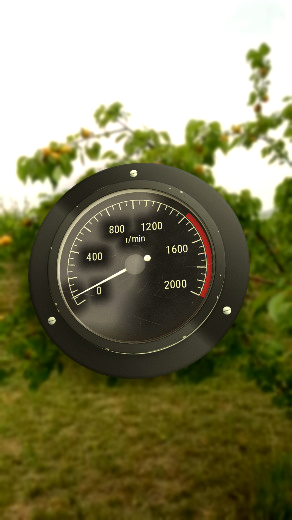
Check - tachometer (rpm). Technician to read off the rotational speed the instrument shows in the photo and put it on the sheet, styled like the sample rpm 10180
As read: rpm 50
